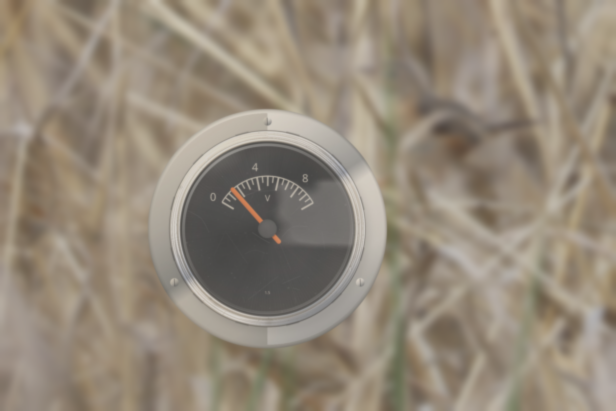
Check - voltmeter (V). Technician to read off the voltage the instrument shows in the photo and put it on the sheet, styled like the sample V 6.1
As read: V 1.5
